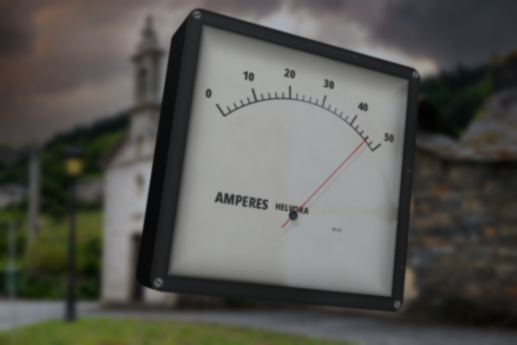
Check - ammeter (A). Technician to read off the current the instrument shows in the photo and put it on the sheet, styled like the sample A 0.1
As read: A 46
